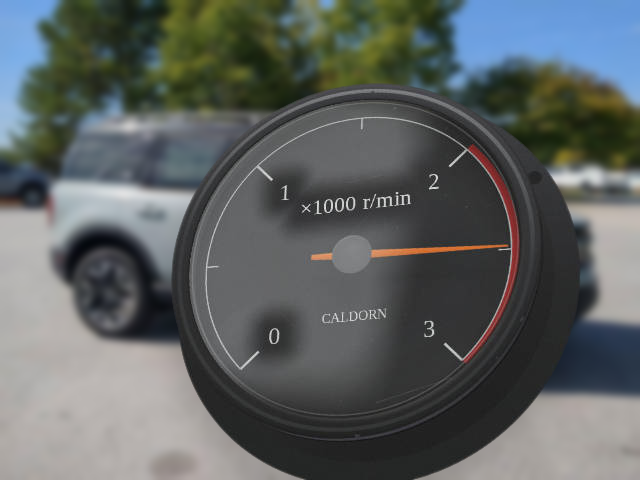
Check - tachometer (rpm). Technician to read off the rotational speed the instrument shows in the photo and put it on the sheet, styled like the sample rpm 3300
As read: rpm 2500
